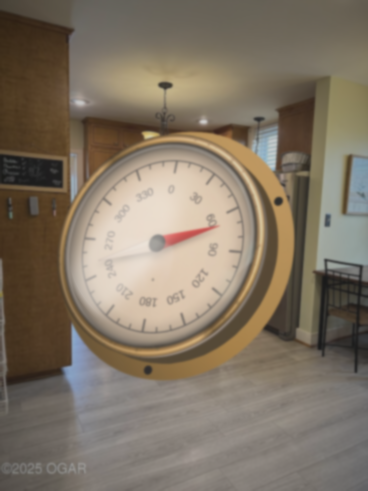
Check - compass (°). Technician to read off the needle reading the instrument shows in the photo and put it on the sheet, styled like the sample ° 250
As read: ° 70
